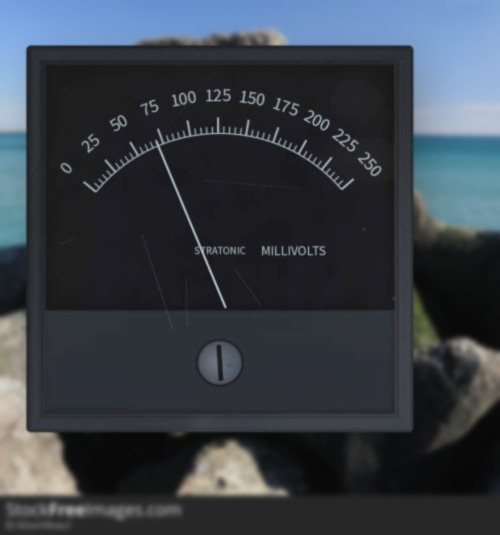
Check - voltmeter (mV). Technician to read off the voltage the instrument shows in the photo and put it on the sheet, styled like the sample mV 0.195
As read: mV 70
